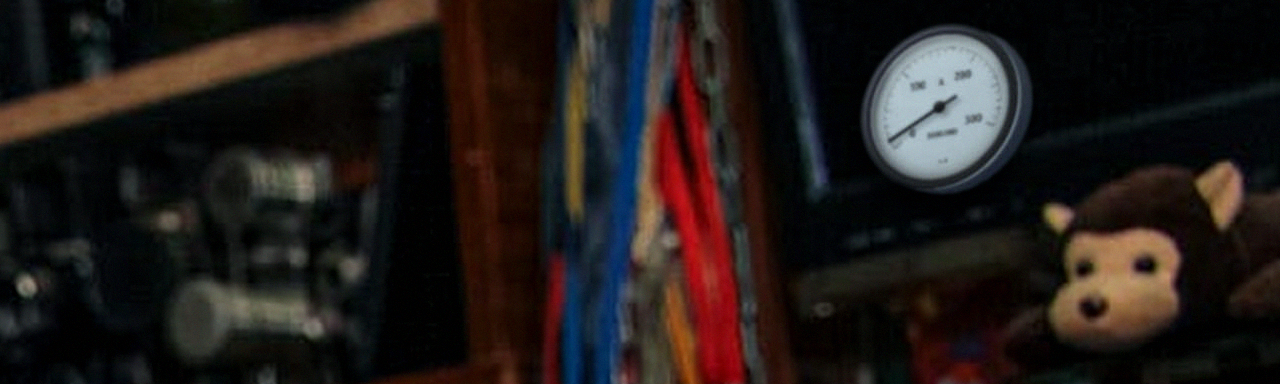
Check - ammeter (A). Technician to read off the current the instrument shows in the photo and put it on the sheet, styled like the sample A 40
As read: A 10
